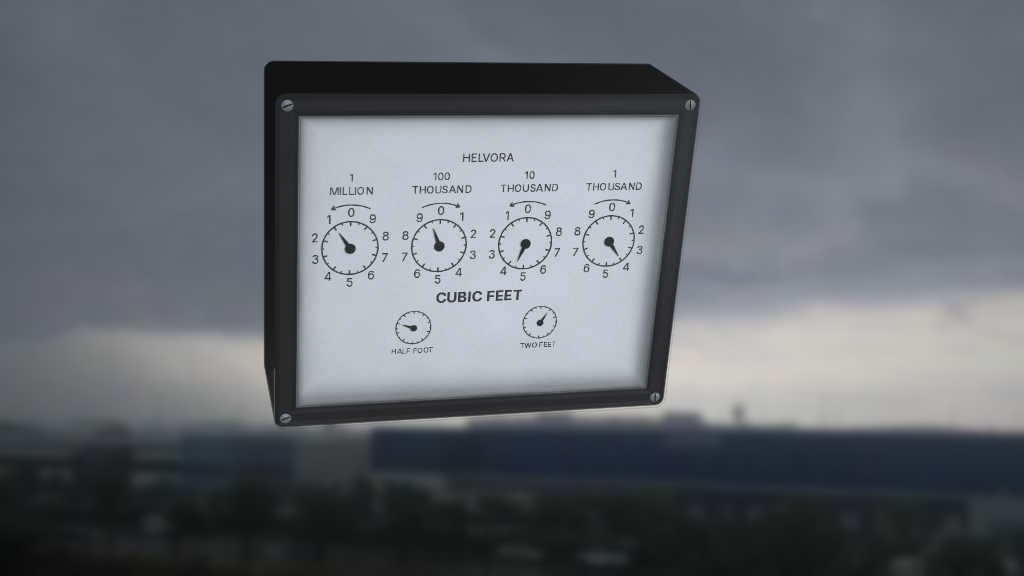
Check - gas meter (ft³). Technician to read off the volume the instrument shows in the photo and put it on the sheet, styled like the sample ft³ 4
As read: ft³ 94400
